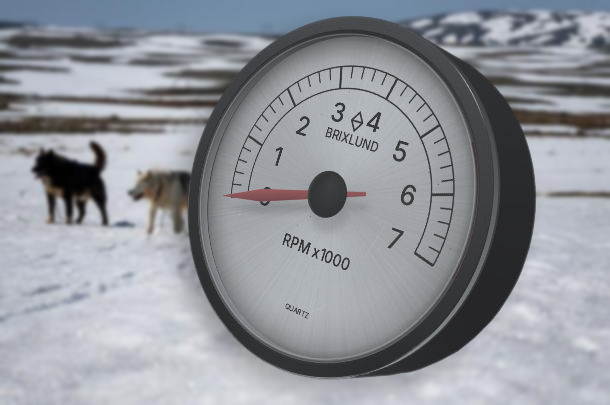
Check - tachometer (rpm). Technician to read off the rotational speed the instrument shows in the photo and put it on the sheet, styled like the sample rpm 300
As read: rpm 0
